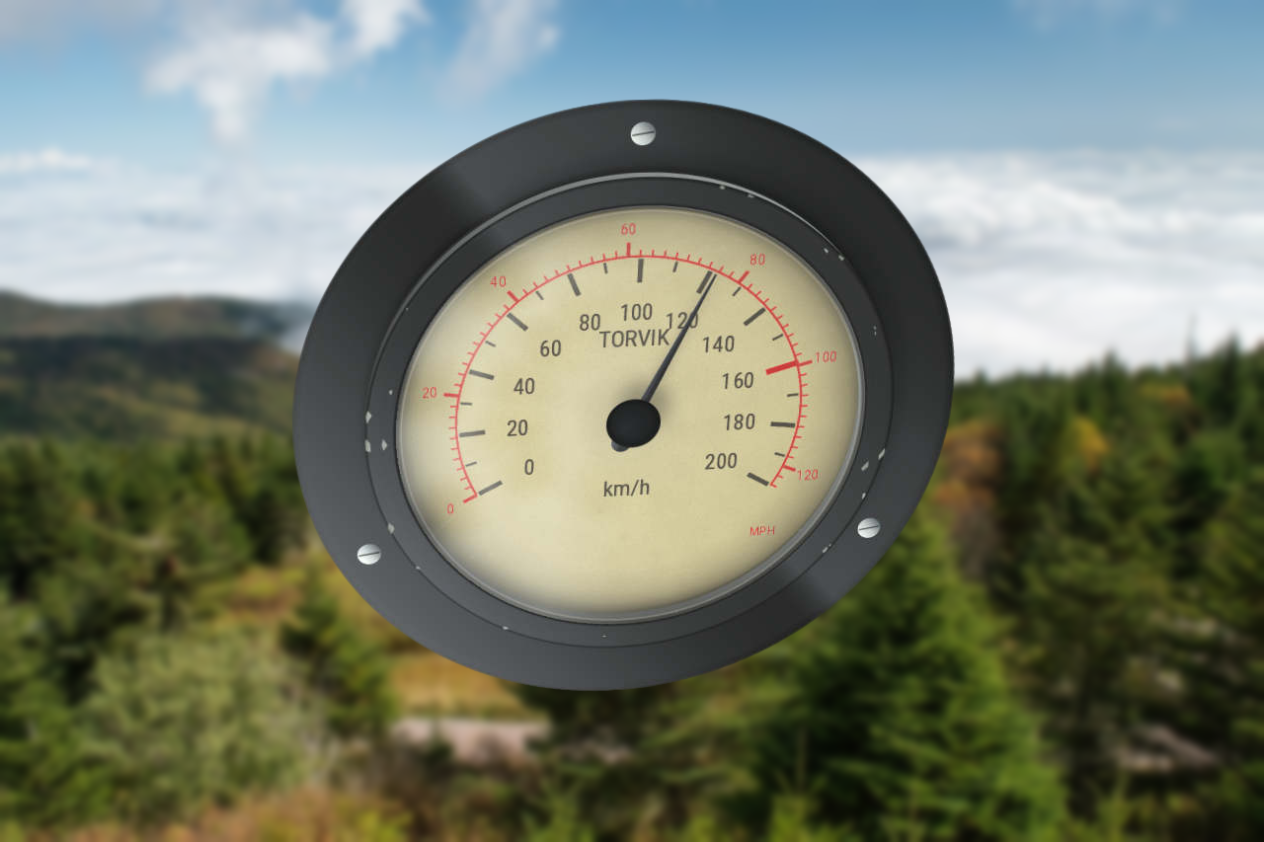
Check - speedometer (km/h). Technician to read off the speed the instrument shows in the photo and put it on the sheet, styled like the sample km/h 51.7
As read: km/h 120
